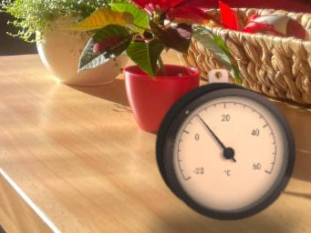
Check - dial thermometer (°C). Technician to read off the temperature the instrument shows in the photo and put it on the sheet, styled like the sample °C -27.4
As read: °C 8
